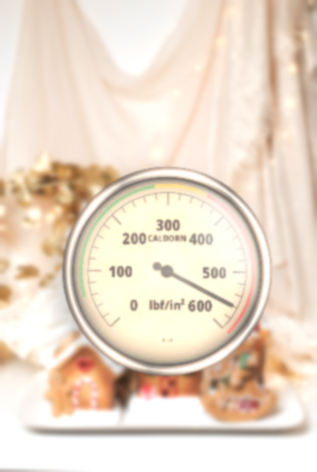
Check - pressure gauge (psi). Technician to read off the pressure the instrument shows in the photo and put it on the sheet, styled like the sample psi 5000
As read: psi 560
